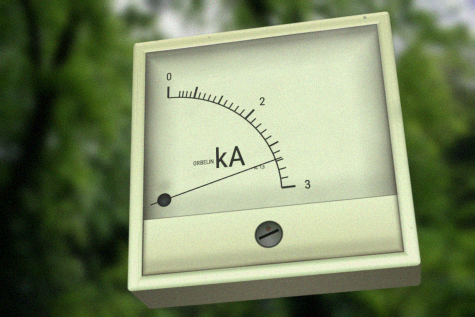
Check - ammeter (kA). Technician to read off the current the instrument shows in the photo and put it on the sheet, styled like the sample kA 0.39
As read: kA 2.7
